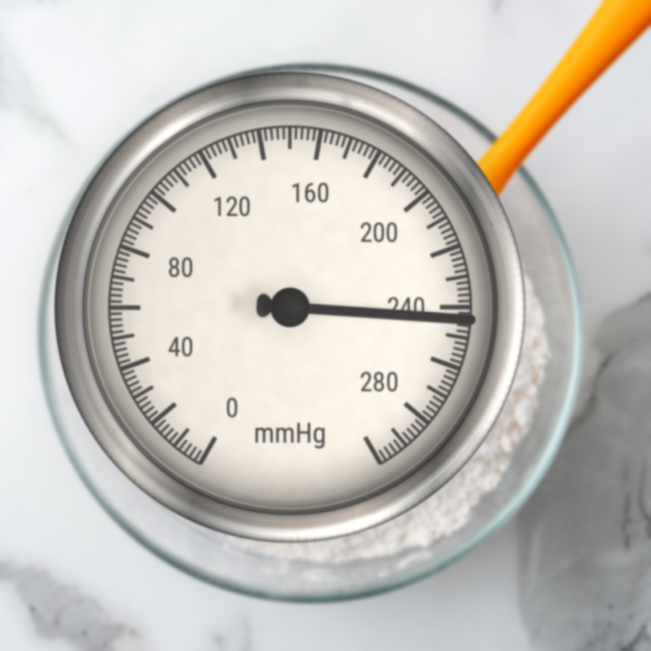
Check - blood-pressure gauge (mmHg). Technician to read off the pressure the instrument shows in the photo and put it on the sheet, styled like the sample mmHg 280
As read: mmHg 244
